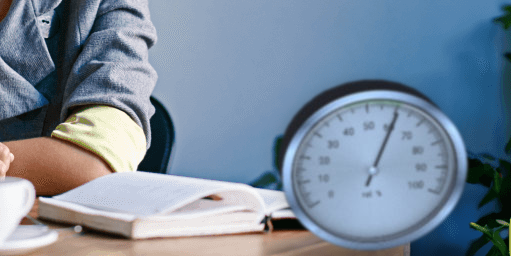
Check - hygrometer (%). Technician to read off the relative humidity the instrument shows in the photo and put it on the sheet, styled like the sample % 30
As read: % 60
